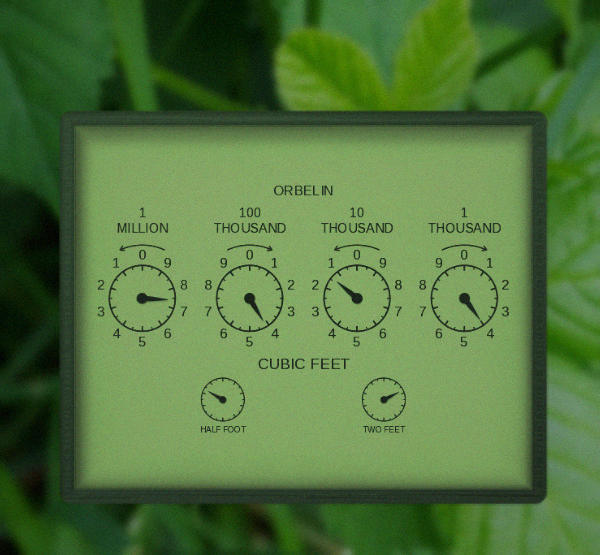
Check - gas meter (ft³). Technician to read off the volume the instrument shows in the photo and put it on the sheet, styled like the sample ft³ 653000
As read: ft³ 741400
